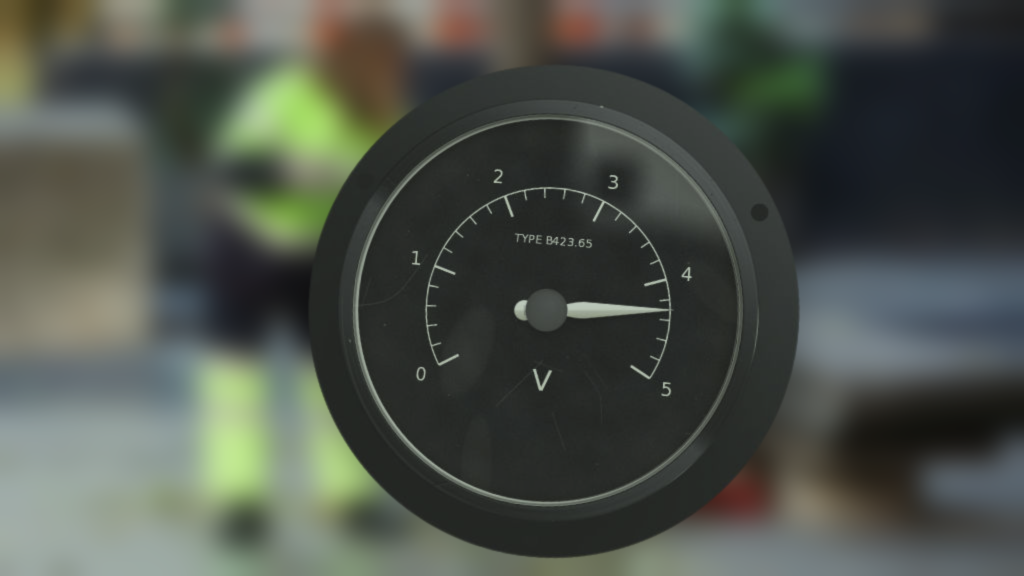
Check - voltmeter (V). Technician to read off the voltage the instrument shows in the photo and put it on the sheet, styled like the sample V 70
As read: V 4.3
